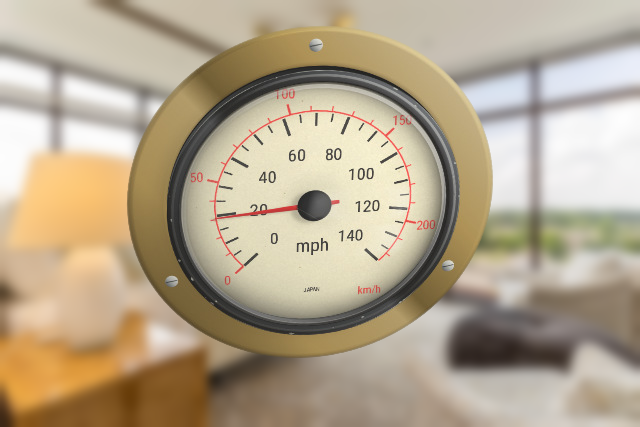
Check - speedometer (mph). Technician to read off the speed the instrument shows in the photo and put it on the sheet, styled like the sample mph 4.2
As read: mph 20
